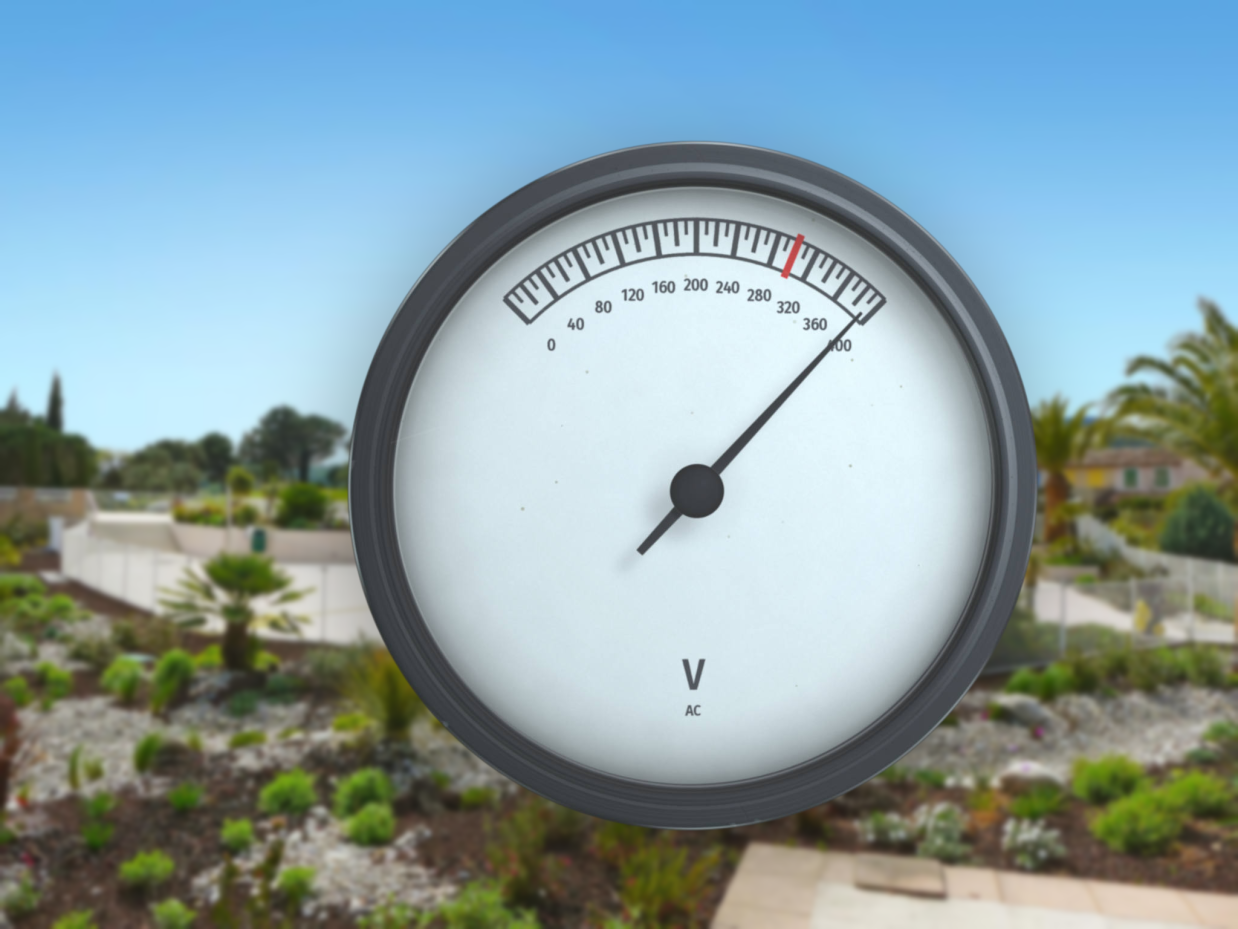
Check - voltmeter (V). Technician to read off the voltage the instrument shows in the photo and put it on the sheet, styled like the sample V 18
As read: V 390
